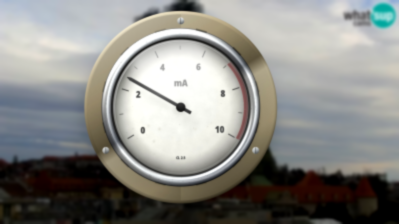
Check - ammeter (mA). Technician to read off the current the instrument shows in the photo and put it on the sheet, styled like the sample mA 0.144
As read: mA 2.5
